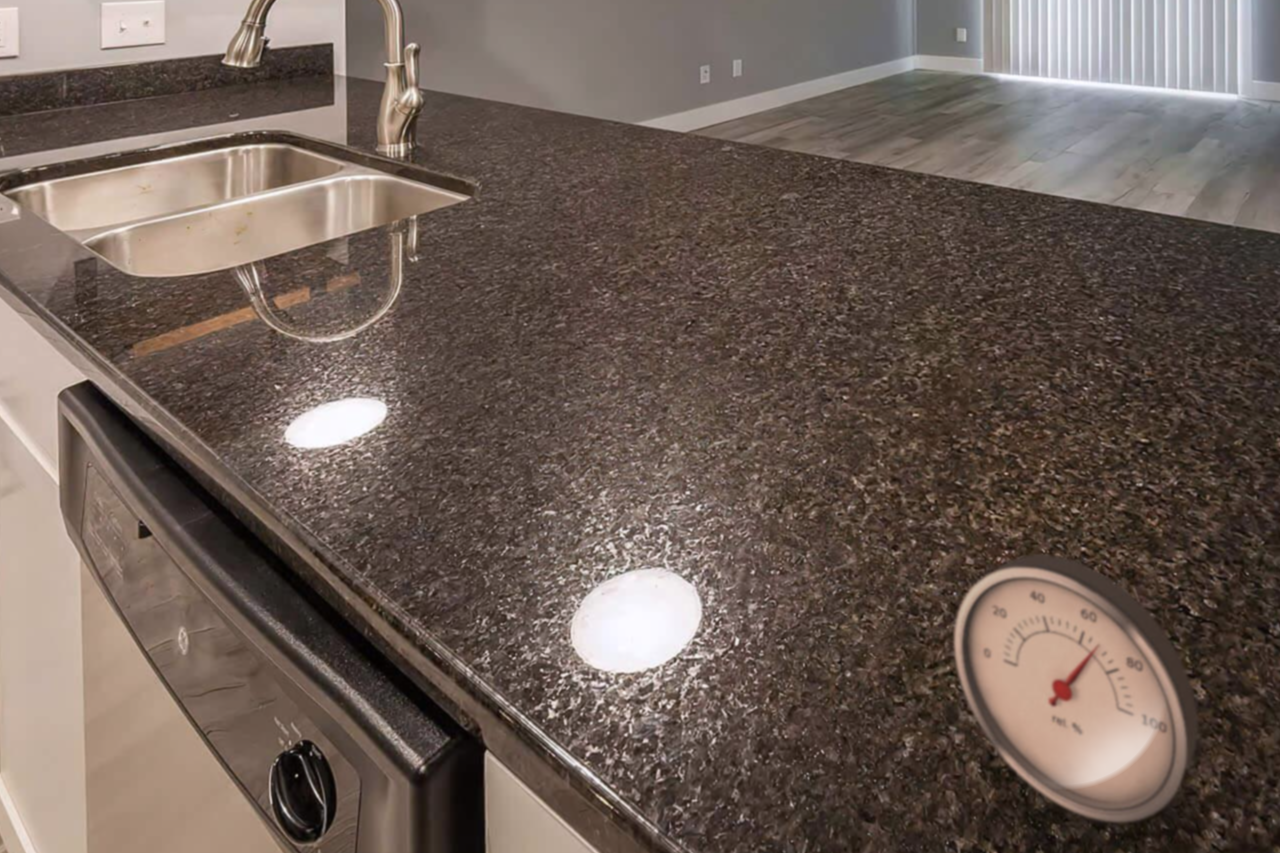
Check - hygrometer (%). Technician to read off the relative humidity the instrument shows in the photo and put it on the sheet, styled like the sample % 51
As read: % 68
